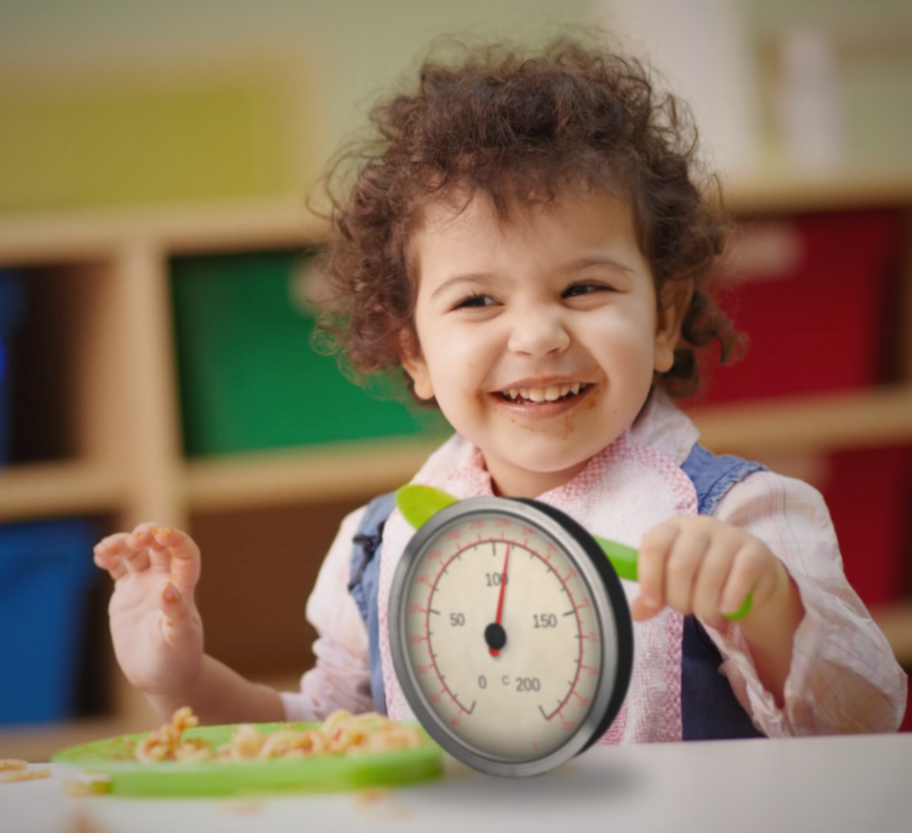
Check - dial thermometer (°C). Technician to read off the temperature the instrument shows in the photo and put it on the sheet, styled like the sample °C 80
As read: °C 110
